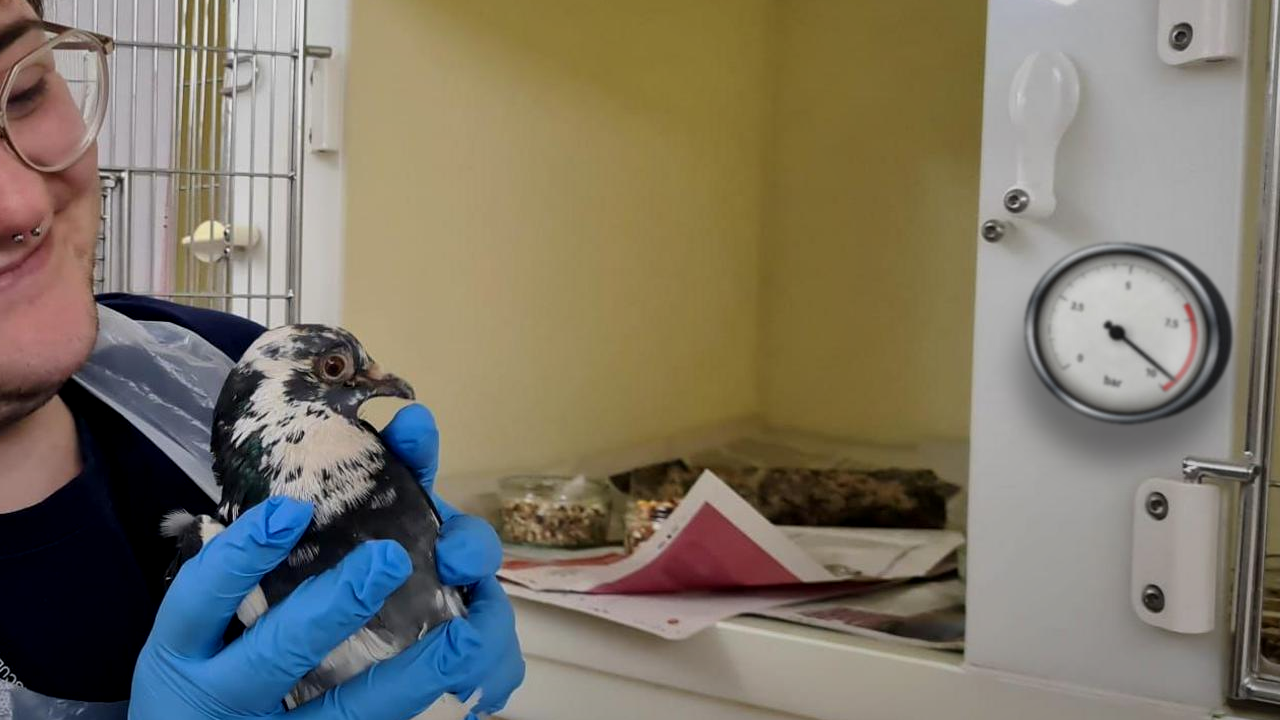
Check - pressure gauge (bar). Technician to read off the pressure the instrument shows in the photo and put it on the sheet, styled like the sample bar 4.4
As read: bar 9.5
